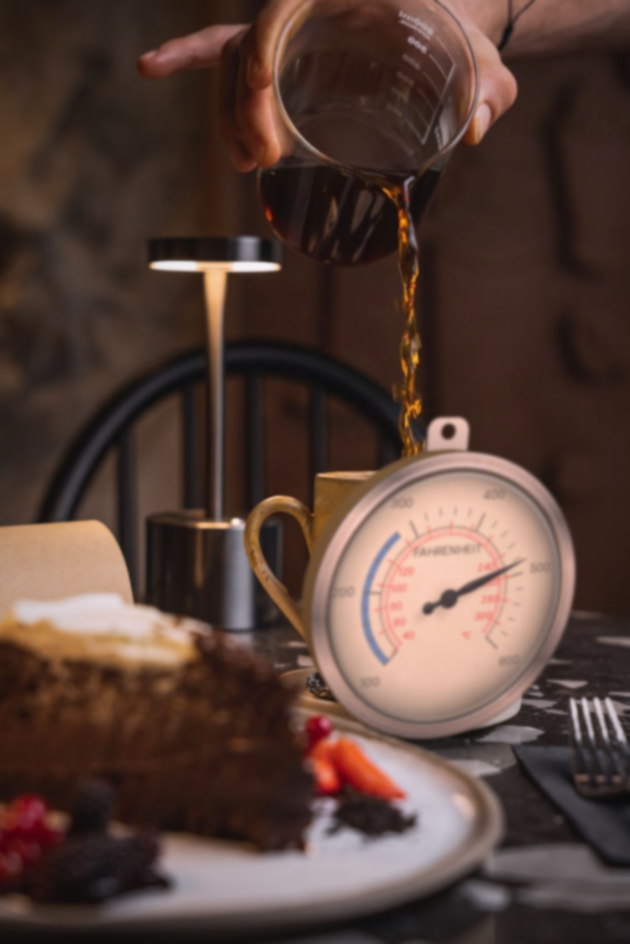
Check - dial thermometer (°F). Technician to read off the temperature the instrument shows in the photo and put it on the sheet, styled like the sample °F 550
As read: °F 480
